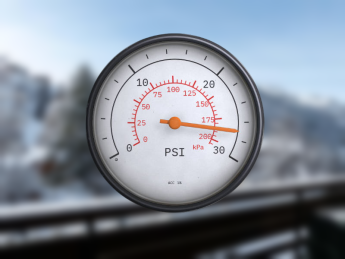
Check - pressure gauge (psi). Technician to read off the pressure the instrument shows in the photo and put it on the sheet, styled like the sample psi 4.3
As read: psi 27
